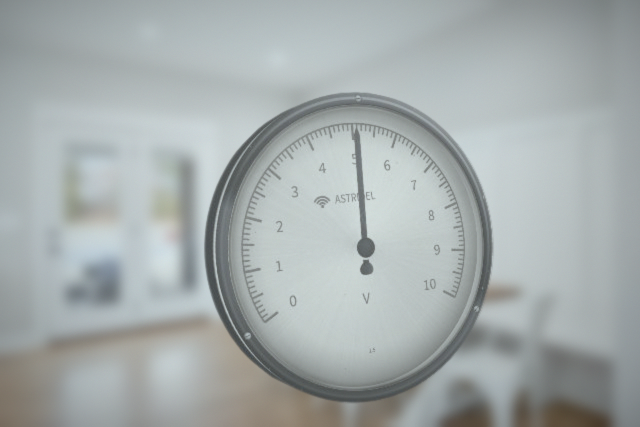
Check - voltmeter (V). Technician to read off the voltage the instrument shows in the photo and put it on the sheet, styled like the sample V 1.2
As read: V 5
